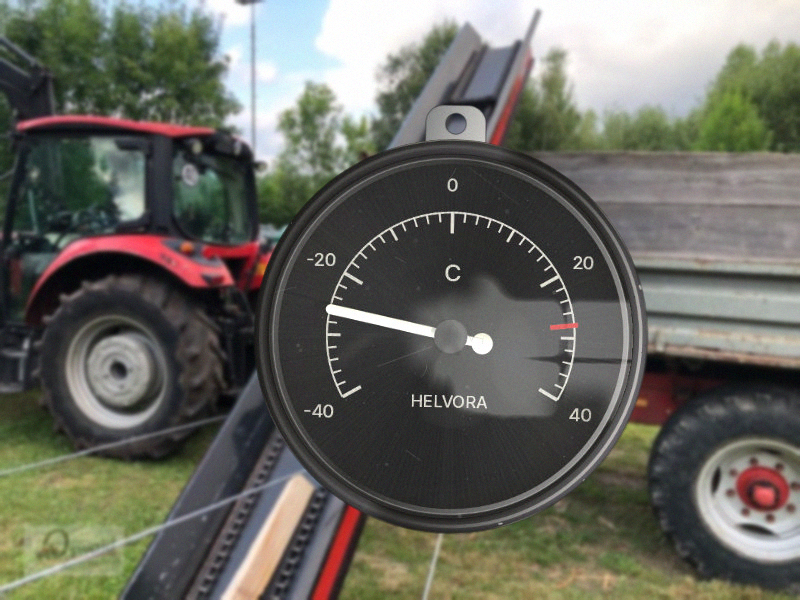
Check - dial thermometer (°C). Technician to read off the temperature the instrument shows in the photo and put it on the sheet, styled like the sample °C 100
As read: °C -26
